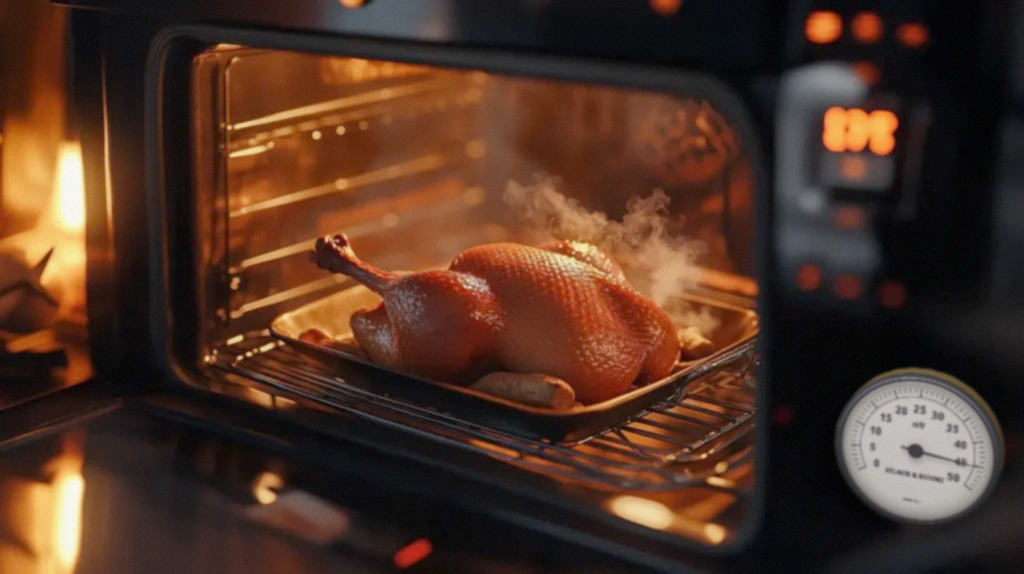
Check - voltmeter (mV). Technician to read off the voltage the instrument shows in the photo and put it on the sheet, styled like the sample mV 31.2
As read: mV 45
